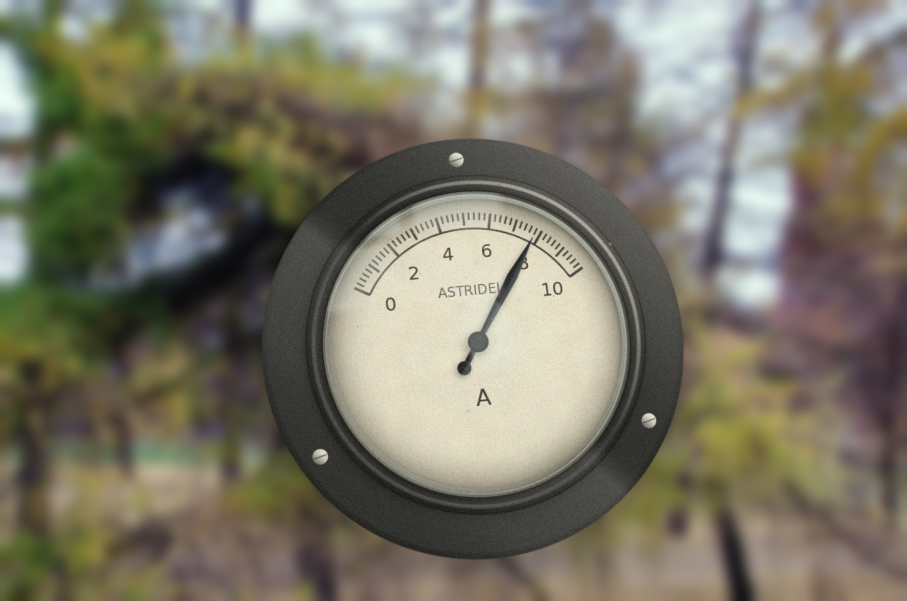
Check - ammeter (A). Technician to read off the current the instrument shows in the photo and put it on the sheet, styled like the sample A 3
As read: A 7.8
